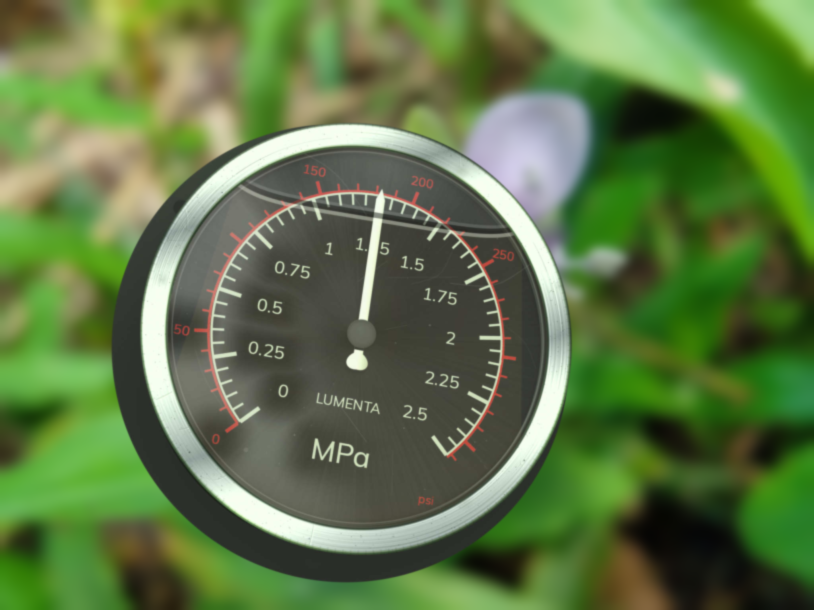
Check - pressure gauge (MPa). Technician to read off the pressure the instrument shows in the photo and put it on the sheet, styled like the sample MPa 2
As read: MPa 1.25
